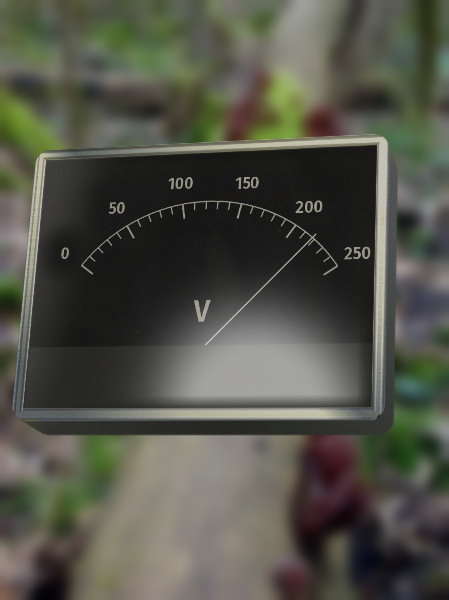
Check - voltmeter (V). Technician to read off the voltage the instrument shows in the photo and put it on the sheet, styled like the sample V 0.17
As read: V 220
